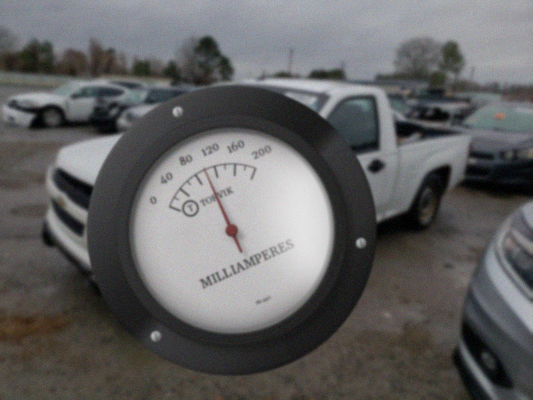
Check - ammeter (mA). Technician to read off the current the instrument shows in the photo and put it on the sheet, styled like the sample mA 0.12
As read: mA 100
